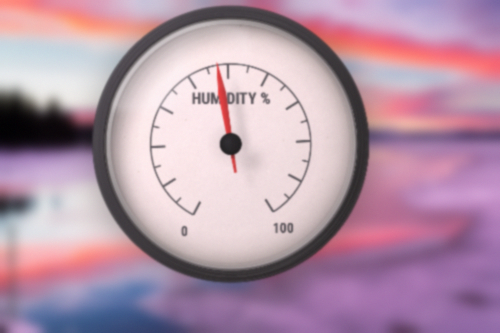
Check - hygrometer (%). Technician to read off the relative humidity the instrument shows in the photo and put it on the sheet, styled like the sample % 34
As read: % 47.5
